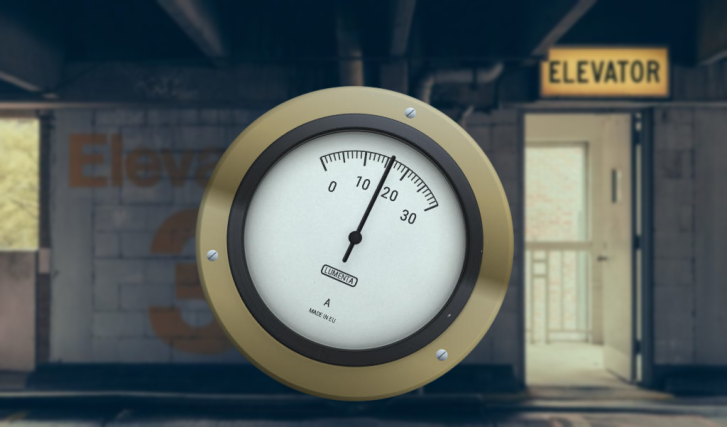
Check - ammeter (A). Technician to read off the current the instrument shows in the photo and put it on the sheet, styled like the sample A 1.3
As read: A 16
